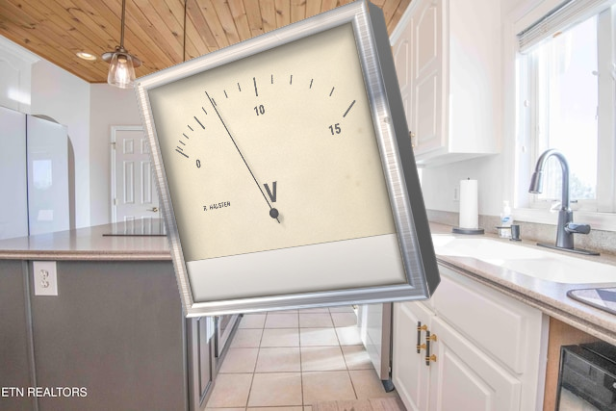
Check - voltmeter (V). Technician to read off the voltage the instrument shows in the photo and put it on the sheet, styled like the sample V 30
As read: V 7
